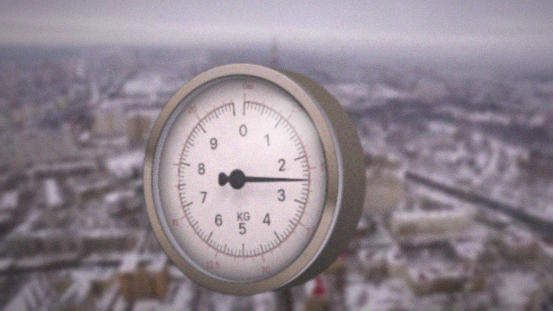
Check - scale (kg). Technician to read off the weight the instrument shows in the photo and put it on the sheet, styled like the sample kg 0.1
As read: kg 2.5
